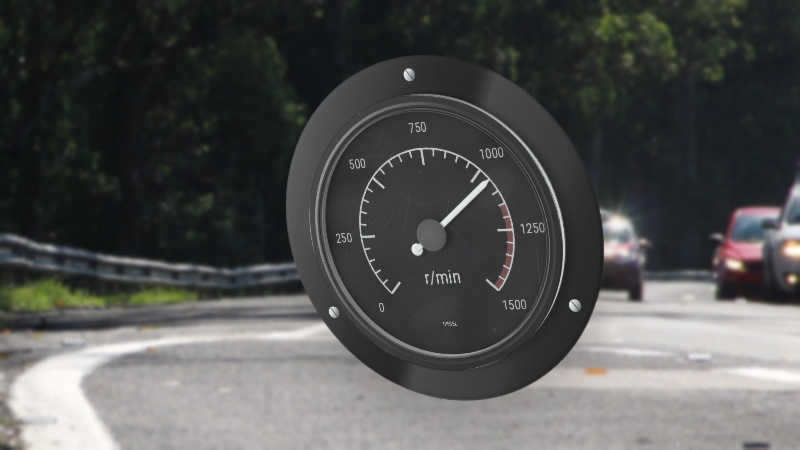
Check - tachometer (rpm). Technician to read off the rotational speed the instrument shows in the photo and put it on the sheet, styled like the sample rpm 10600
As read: rpm 1050
